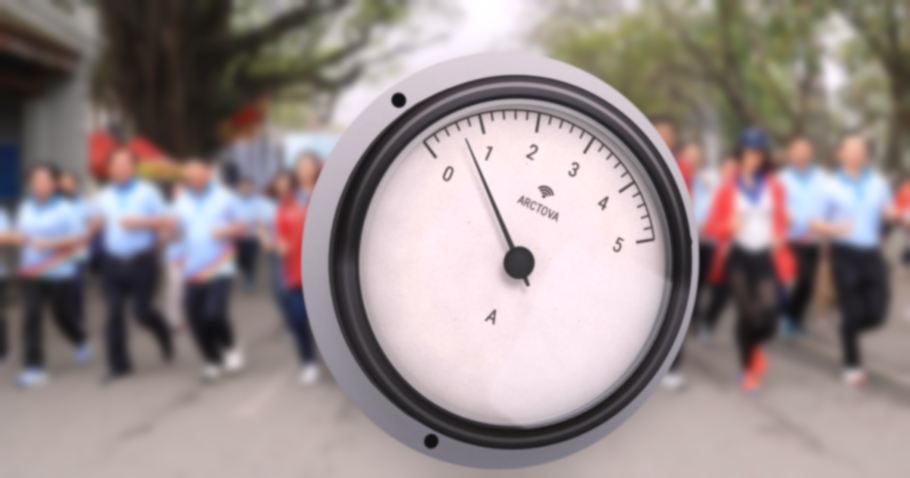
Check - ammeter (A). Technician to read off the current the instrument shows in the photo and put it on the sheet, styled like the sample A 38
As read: A 0.6
